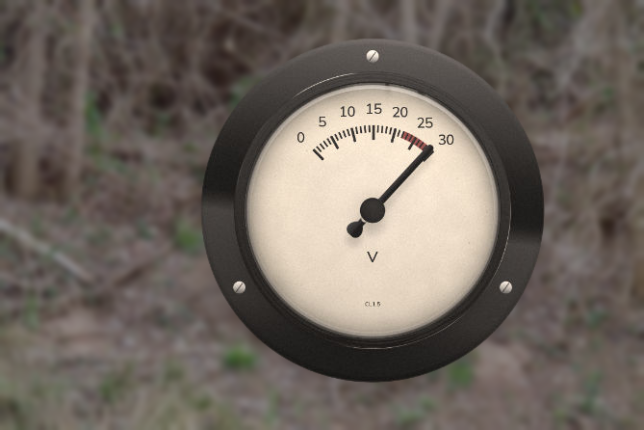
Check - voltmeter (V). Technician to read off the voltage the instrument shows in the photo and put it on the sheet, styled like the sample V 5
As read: V 29
